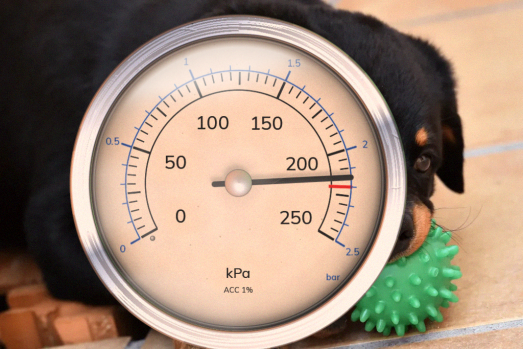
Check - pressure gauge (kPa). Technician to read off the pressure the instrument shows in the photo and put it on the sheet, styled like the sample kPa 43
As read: kPa 215
